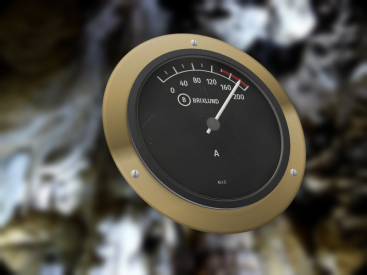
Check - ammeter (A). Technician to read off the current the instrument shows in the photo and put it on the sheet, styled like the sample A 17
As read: A 180
